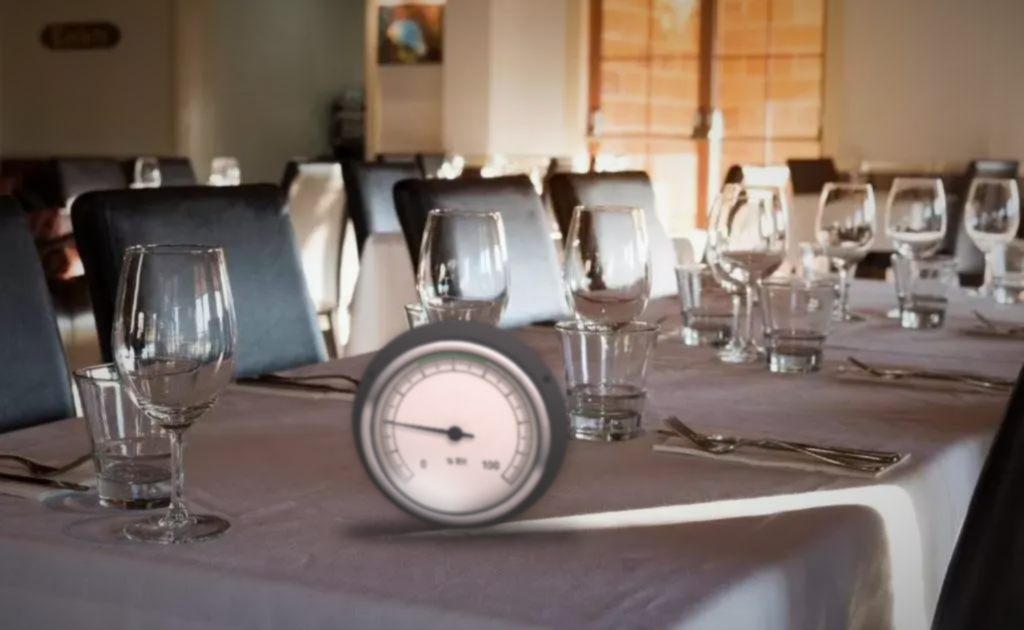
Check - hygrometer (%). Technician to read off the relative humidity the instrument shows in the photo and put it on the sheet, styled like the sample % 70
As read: % 20
